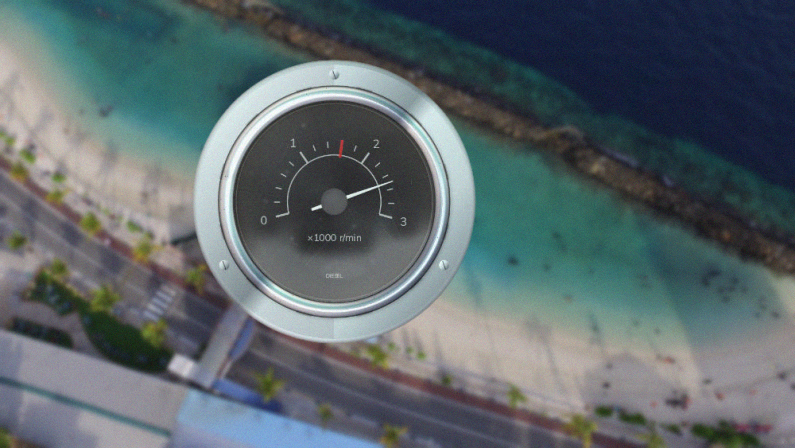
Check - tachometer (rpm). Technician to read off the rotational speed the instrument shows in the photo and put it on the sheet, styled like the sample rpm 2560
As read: rpm 2500
